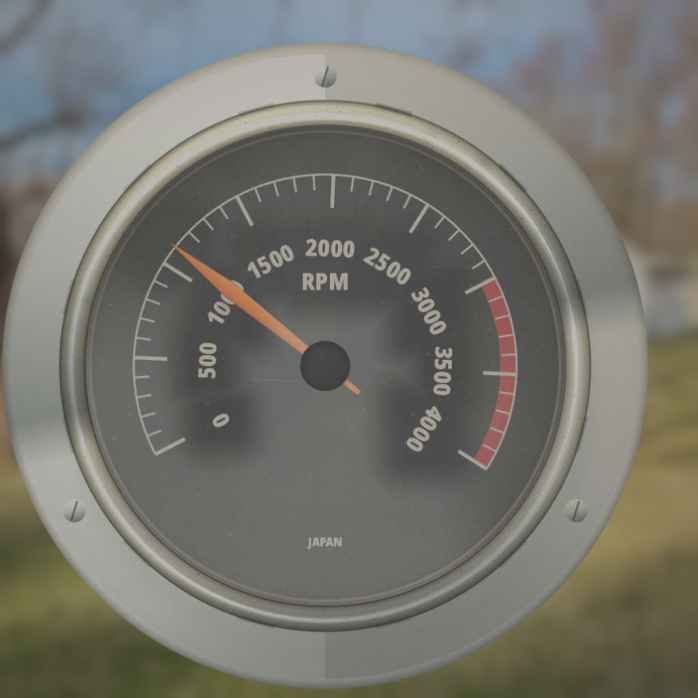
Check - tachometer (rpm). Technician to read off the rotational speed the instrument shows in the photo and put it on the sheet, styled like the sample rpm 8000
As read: rpm 1100
